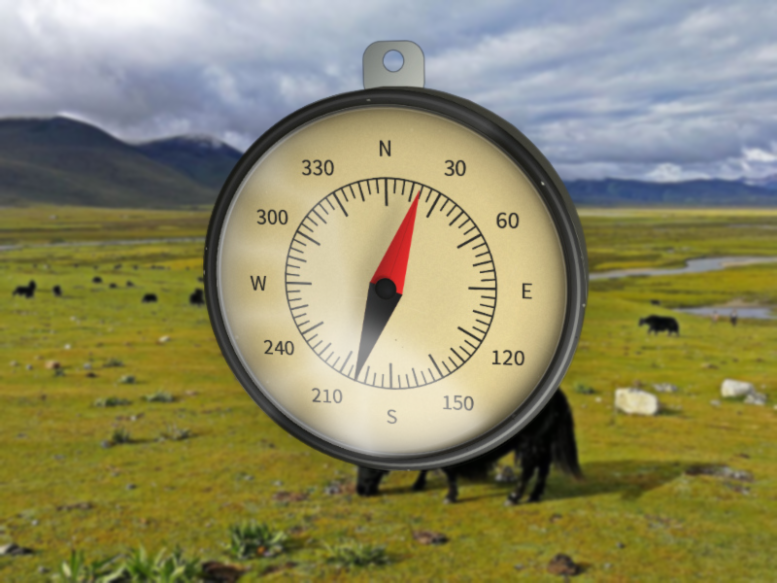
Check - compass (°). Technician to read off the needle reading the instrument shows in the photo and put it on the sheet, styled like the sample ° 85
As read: ° 20
